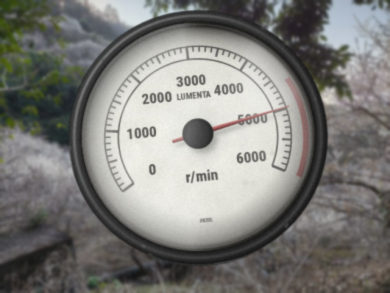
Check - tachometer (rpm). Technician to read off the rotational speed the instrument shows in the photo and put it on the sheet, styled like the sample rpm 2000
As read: rpm 5000
